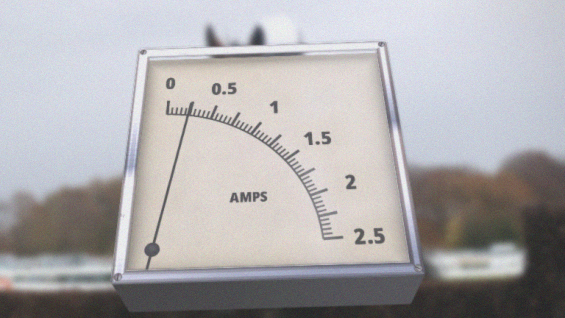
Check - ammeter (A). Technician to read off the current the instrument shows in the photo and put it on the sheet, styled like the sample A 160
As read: A 0.25
